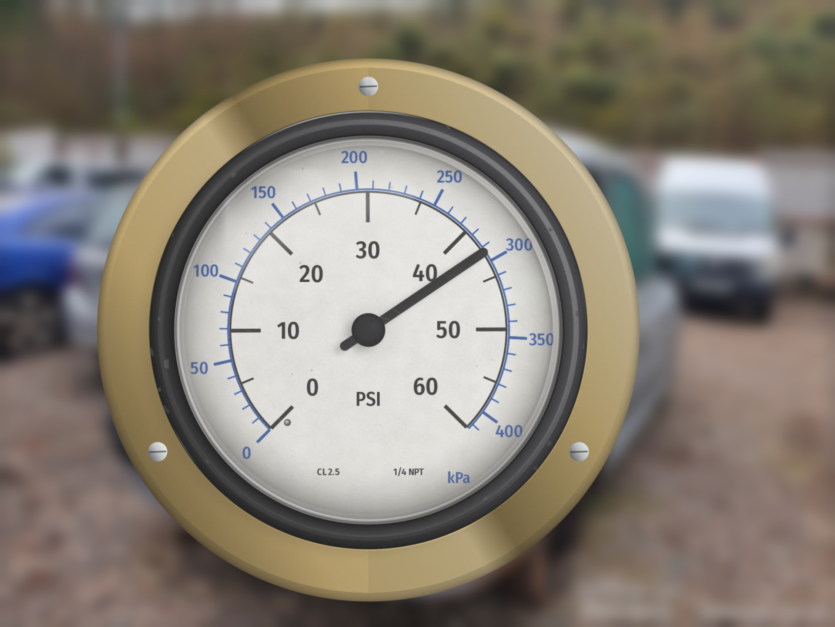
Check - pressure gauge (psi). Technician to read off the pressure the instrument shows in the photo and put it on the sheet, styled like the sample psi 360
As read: psi 42.5
